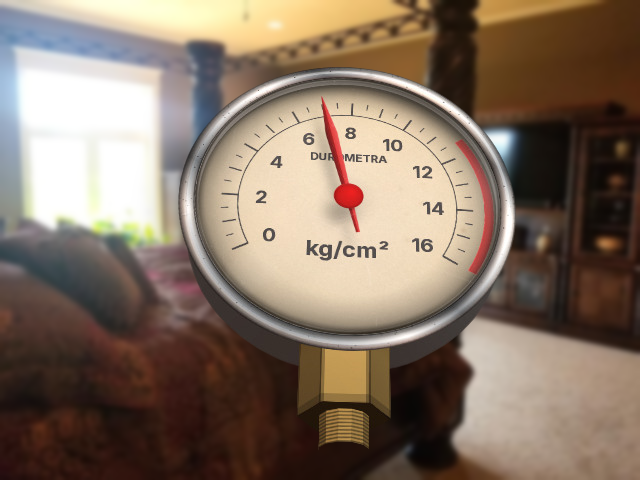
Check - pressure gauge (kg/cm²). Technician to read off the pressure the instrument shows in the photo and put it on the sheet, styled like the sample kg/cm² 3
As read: kg/cm² 7
